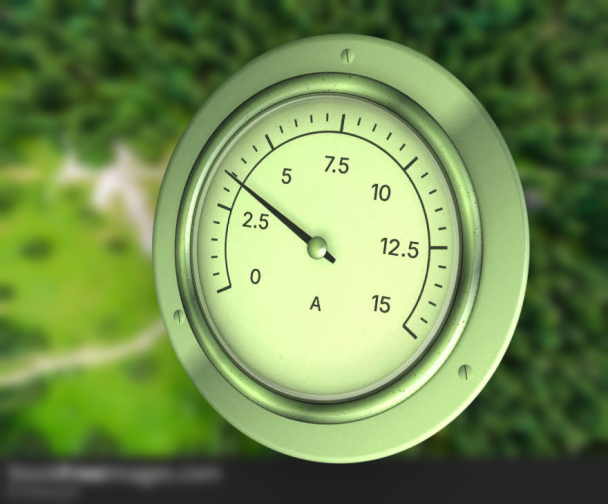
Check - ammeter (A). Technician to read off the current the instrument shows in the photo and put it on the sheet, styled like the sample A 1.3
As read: A 3.5
